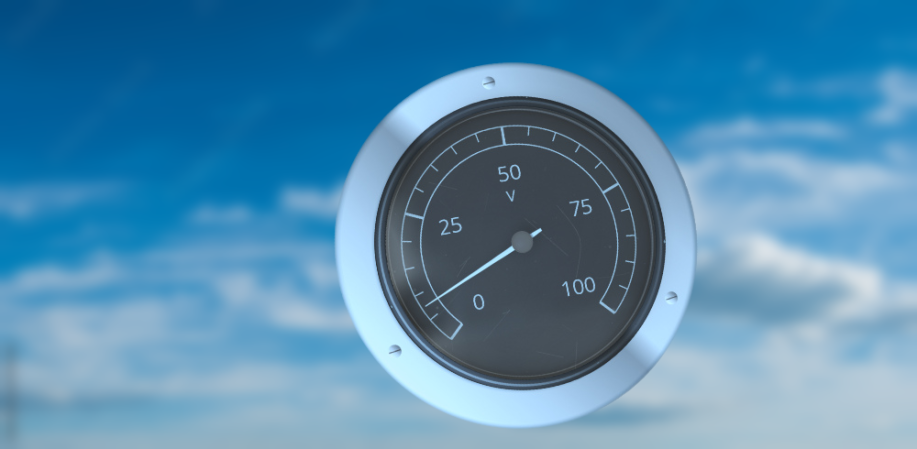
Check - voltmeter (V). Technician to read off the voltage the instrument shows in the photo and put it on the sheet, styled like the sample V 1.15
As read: V 7.5
